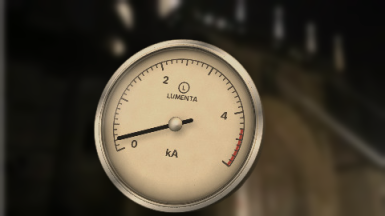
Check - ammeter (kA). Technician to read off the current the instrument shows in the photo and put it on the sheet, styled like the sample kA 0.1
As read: kA 0.2
